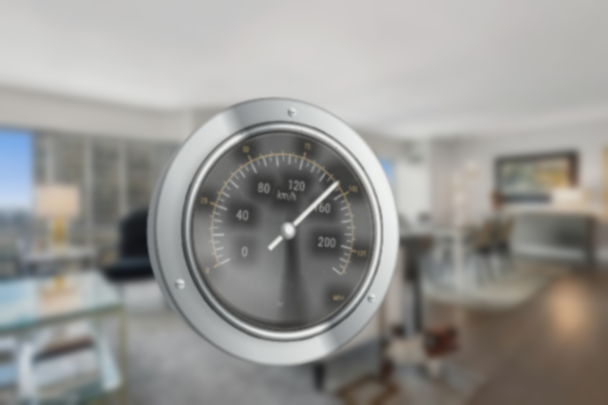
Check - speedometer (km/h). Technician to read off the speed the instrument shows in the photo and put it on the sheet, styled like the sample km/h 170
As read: km/h 150
